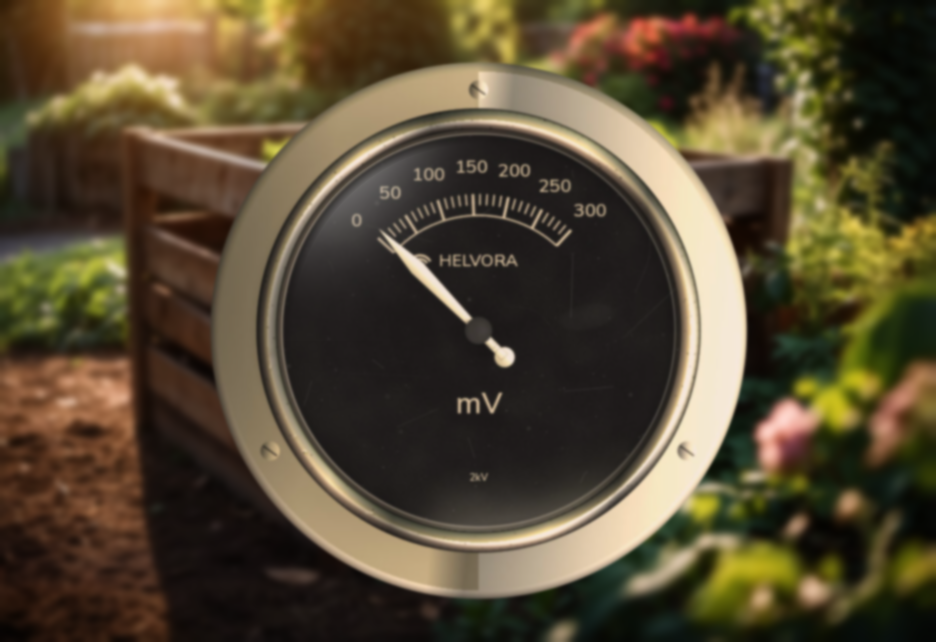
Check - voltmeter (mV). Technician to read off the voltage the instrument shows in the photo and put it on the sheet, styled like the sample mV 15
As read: mV 10
